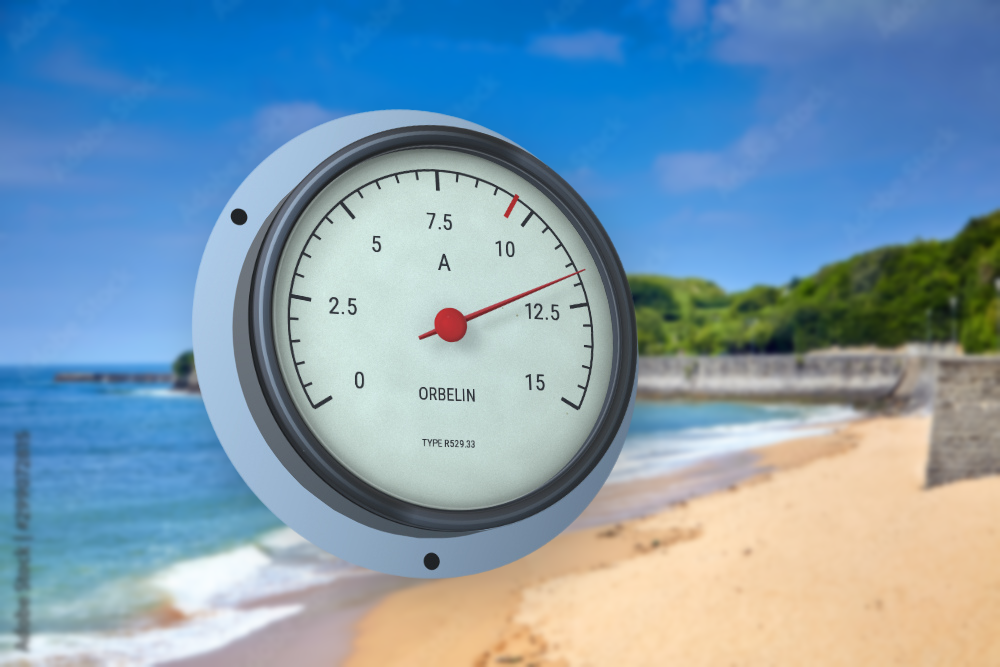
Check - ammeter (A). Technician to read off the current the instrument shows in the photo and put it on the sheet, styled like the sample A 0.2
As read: A 11.75
